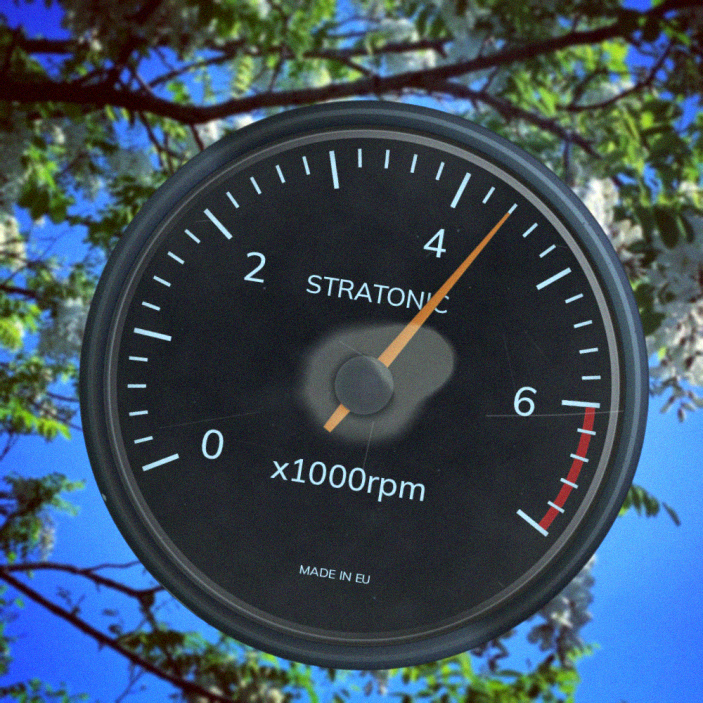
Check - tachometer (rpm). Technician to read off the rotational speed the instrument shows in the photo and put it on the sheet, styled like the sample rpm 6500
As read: rpm 4400
